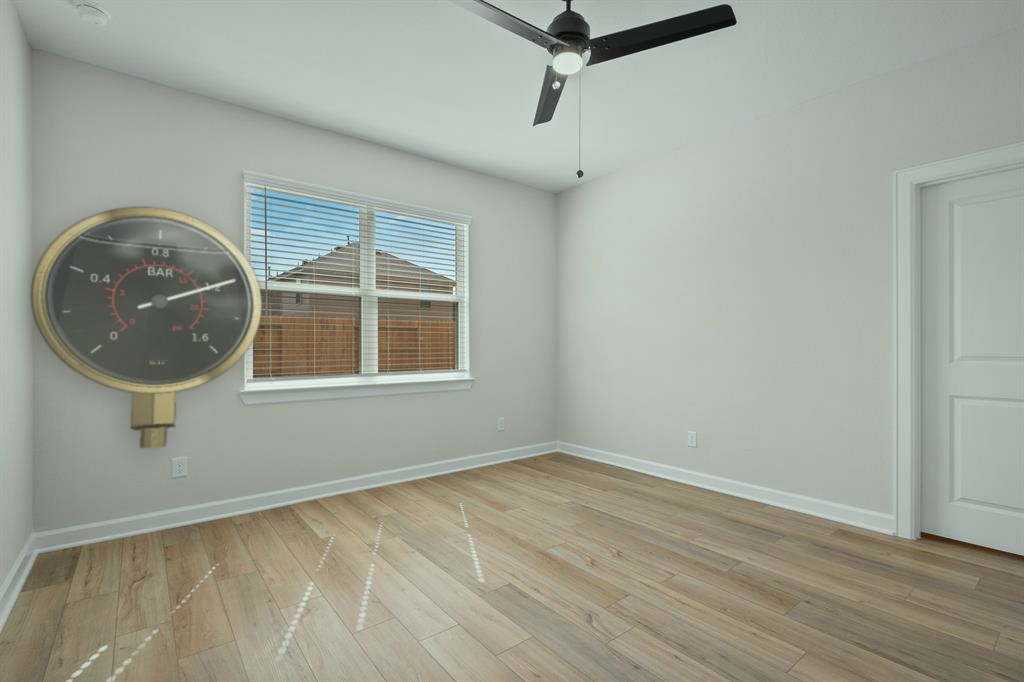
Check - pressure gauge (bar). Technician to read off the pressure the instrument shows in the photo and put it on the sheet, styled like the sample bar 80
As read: bar 1.2
